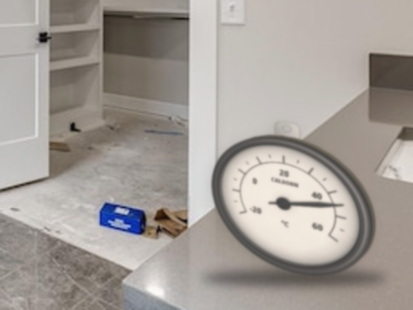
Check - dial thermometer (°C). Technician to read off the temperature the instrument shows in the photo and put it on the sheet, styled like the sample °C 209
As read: °C 45
